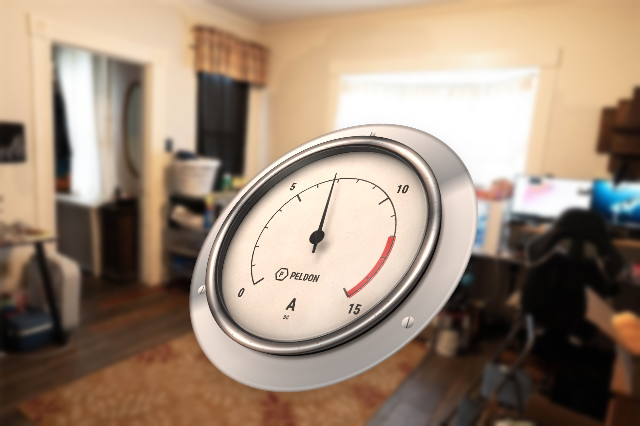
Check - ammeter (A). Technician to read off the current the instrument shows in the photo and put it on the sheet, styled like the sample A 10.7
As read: A 7
